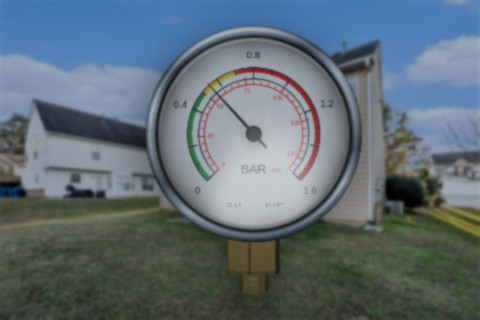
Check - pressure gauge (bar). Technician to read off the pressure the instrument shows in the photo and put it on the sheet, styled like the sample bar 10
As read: bar 0.55
